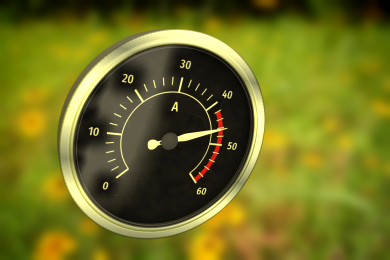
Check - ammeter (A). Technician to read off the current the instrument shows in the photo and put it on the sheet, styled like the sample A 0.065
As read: A 46
